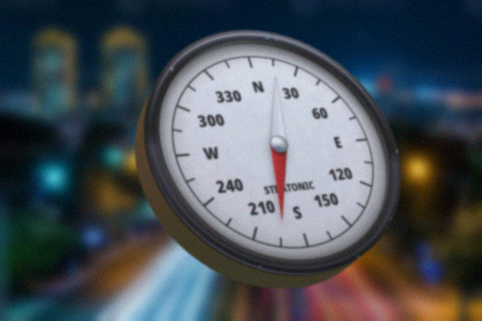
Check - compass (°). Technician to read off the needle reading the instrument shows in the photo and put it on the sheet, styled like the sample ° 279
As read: ° 195
